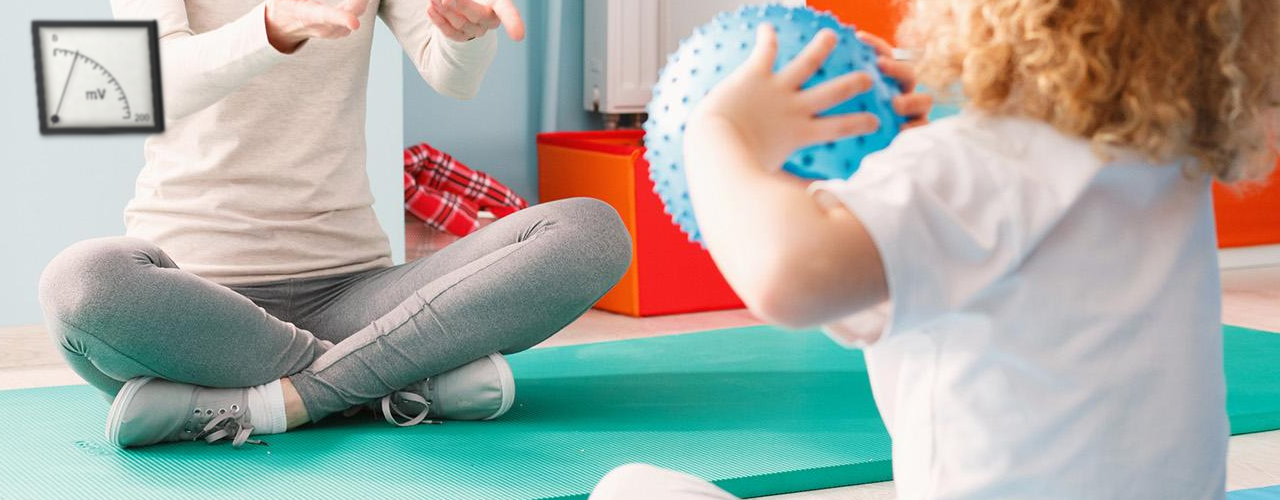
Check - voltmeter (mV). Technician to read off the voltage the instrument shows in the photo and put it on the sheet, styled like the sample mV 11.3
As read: mV 40
